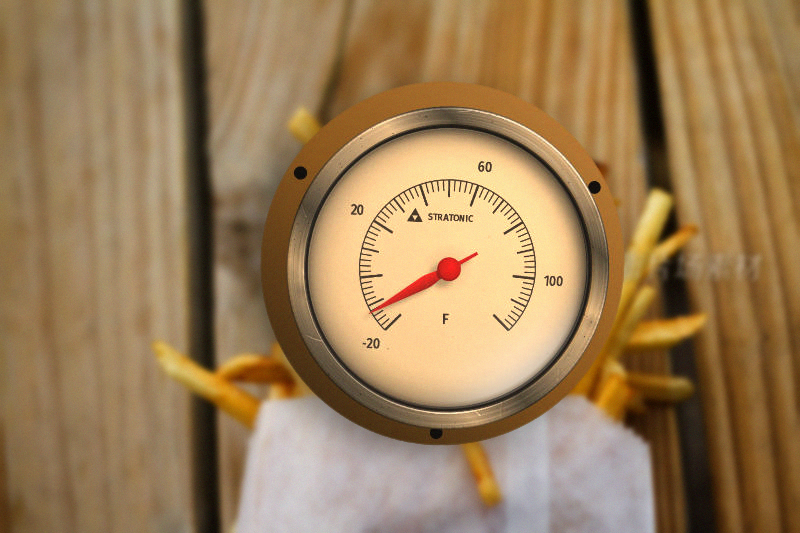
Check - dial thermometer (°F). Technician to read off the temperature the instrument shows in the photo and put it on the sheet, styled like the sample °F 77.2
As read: °F -12
